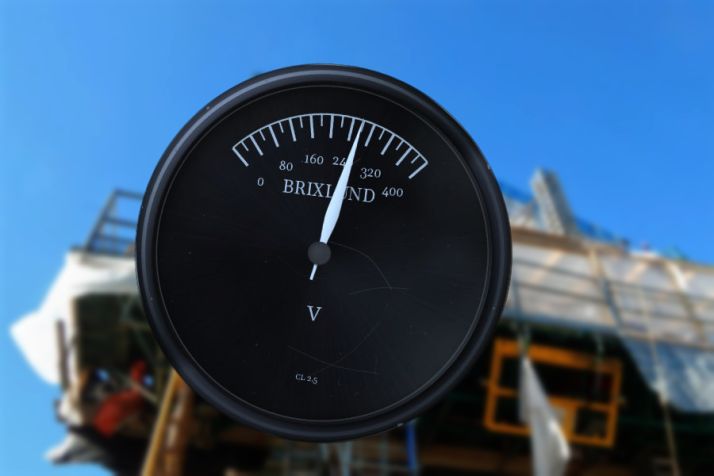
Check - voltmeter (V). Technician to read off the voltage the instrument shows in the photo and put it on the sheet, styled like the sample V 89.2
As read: V 260
